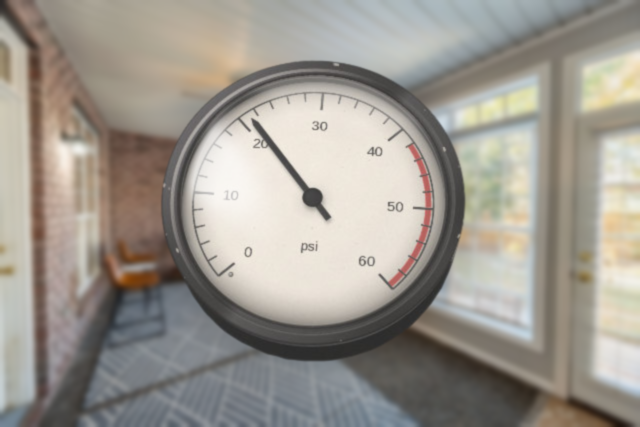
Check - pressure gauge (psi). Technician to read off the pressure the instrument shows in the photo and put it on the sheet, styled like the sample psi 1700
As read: psi 21
